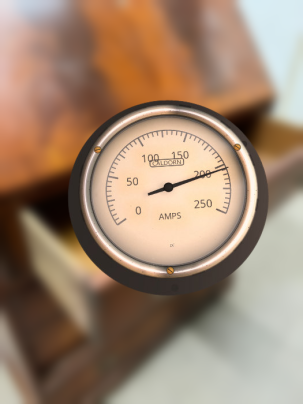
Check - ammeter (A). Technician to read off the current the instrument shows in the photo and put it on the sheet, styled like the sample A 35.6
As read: A 205
